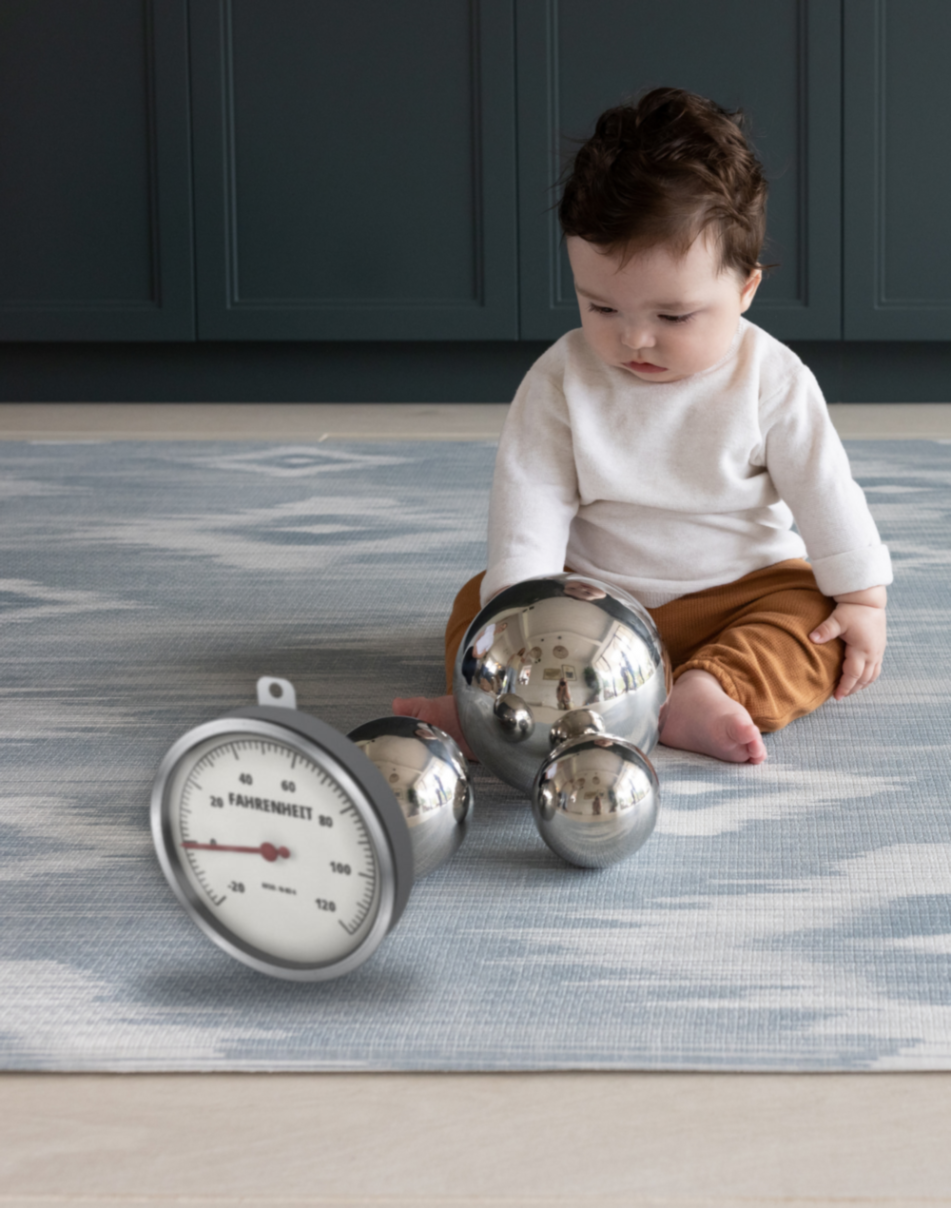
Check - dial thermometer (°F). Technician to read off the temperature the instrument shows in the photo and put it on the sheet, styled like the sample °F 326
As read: °F 0
